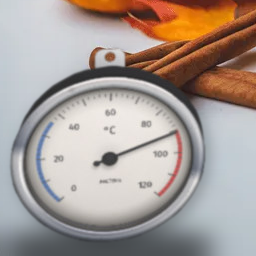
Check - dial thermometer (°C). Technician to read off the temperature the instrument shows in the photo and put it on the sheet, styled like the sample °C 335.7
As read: °C 90
